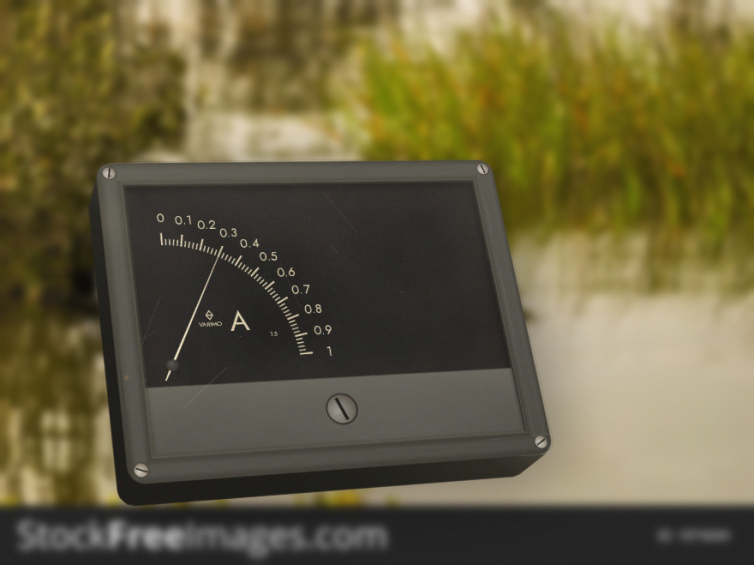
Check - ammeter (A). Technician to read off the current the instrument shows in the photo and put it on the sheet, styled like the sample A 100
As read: A 0.3
